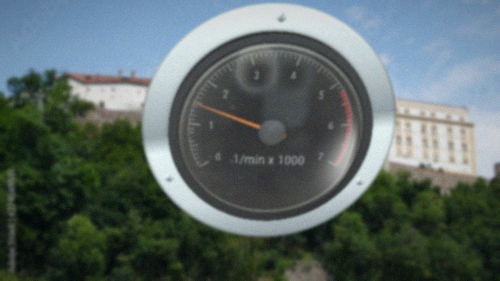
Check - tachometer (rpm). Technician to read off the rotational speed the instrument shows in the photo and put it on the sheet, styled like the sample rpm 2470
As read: rpm 1500
